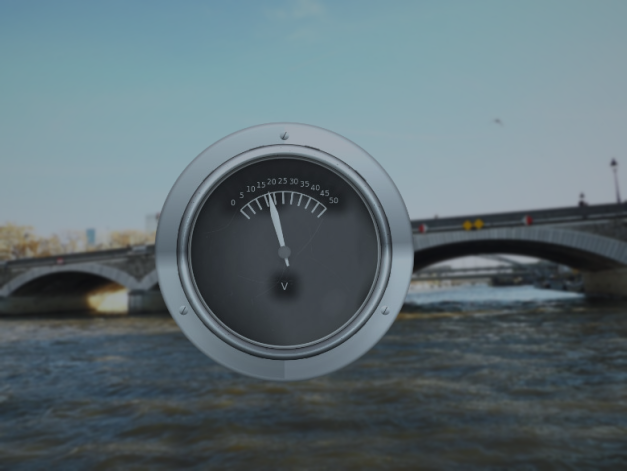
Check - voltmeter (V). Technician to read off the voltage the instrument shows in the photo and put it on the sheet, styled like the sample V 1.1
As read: V 17.5
